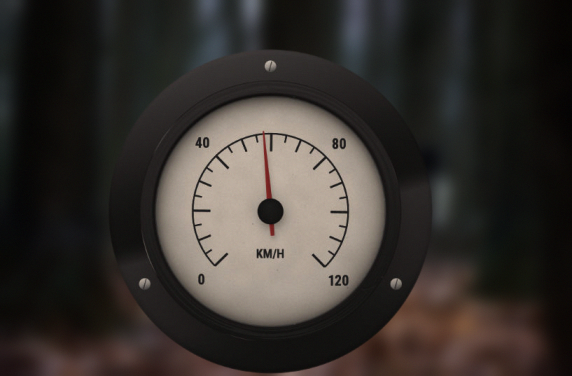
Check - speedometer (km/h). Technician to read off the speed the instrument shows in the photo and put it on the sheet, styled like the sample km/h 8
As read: km/h 57.5
